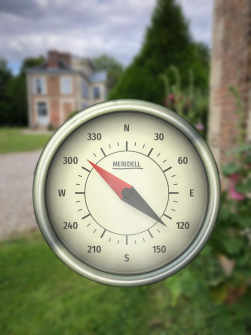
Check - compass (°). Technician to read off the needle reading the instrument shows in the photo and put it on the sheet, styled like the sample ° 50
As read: ° 310
